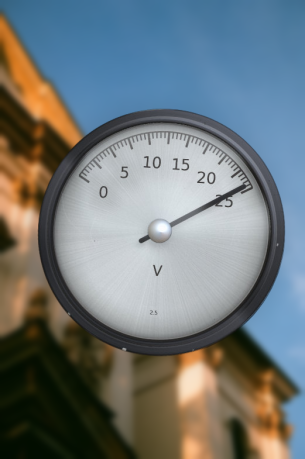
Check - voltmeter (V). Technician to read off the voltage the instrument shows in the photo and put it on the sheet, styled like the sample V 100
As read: V 24.5
